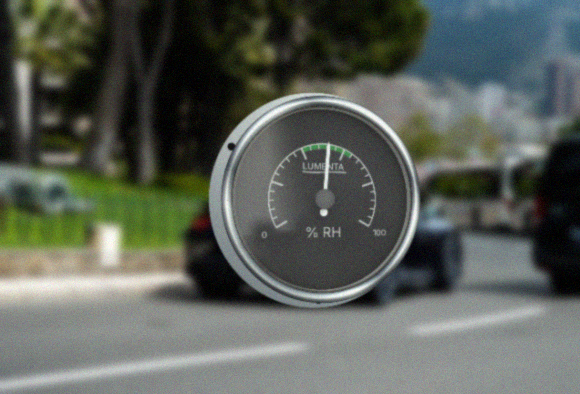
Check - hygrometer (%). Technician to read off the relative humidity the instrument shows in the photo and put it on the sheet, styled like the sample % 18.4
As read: % 52
